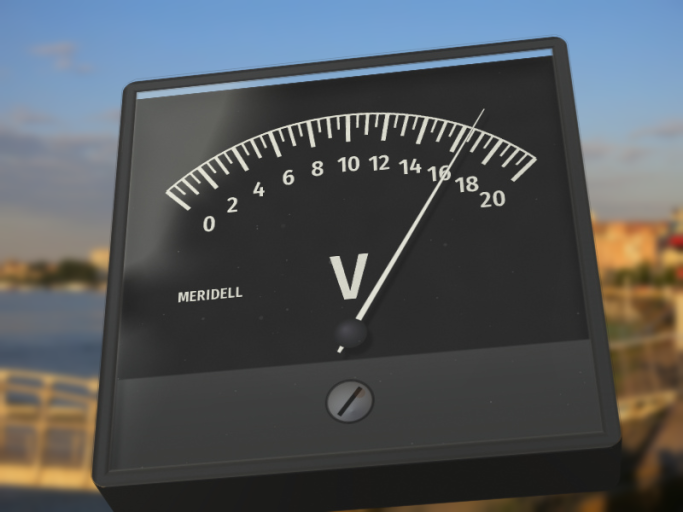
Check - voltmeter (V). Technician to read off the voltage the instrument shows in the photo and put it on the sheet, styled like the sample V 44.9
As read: V 16.5
